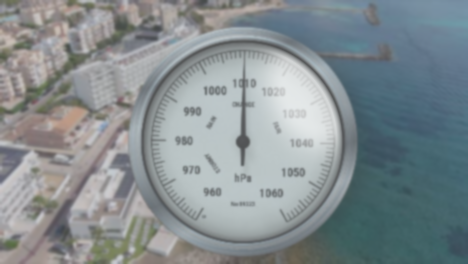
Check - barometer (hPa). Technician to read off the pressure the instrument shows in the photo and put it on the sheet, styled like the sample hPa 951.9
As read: hPa 1010
